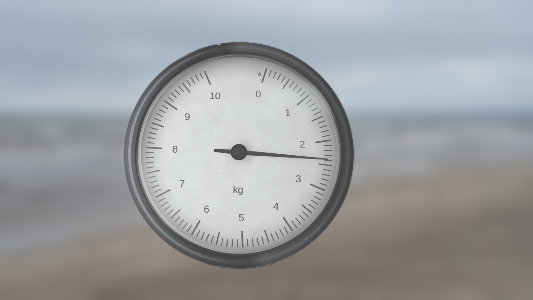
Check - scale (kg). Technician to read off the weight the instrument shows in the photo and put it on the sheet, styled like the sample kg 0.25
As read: kg 2.4
